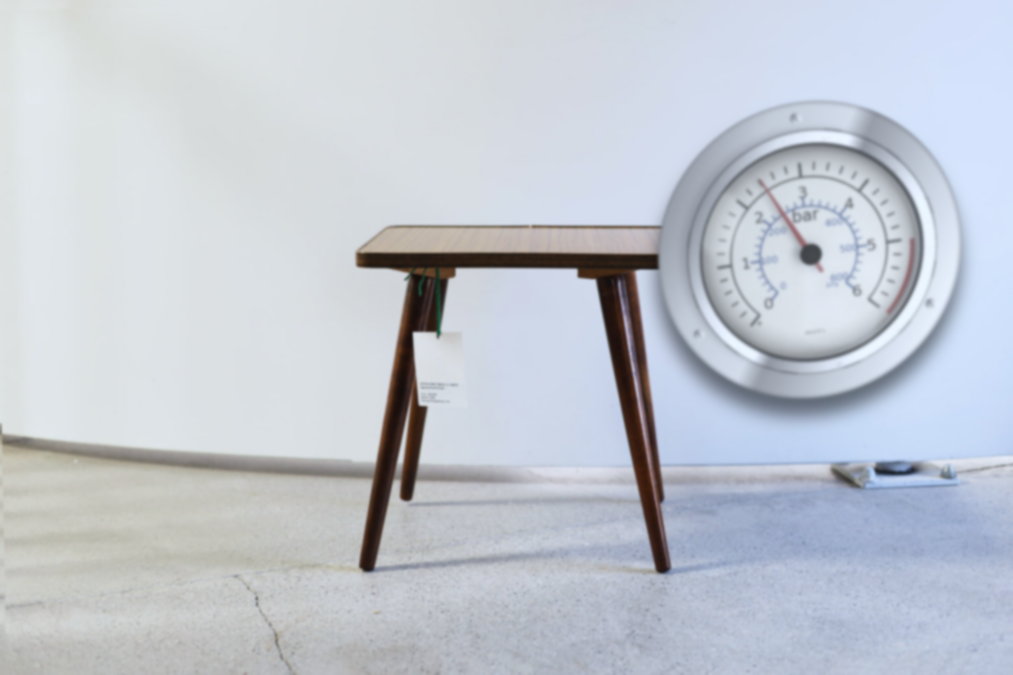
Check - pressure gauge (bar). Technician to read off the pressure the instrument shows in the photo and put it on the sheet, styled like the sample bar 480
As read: bar 2.4
